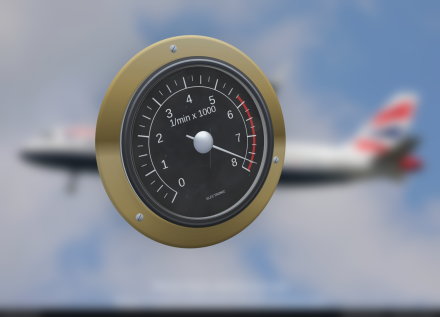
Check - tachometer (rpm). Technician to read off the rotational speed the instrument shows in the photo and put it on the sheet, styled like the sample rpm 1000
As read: rpm 7750
